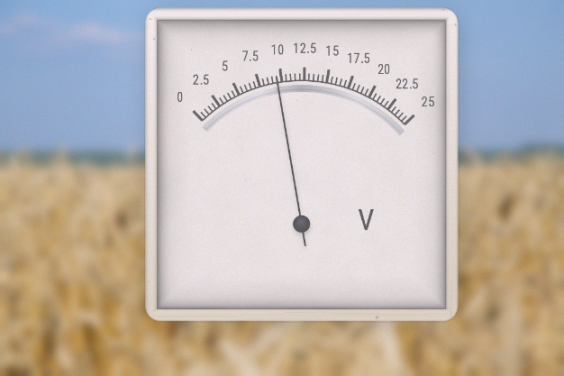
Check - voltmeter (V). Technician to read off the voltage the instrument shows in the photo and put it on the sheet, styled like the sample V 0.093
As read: V 9.5
